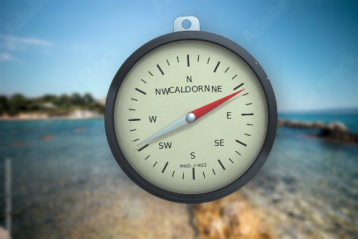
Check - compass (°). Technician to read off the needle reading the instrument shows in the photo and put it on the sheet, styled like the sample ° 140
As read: ° 65
